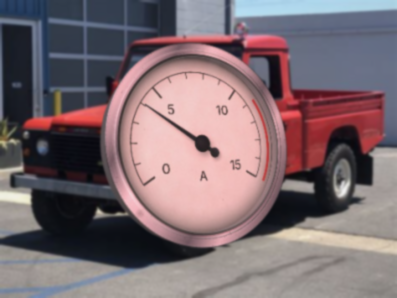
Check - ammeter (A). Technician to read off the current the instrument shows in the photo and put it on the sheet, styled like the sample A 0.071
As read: A 4
